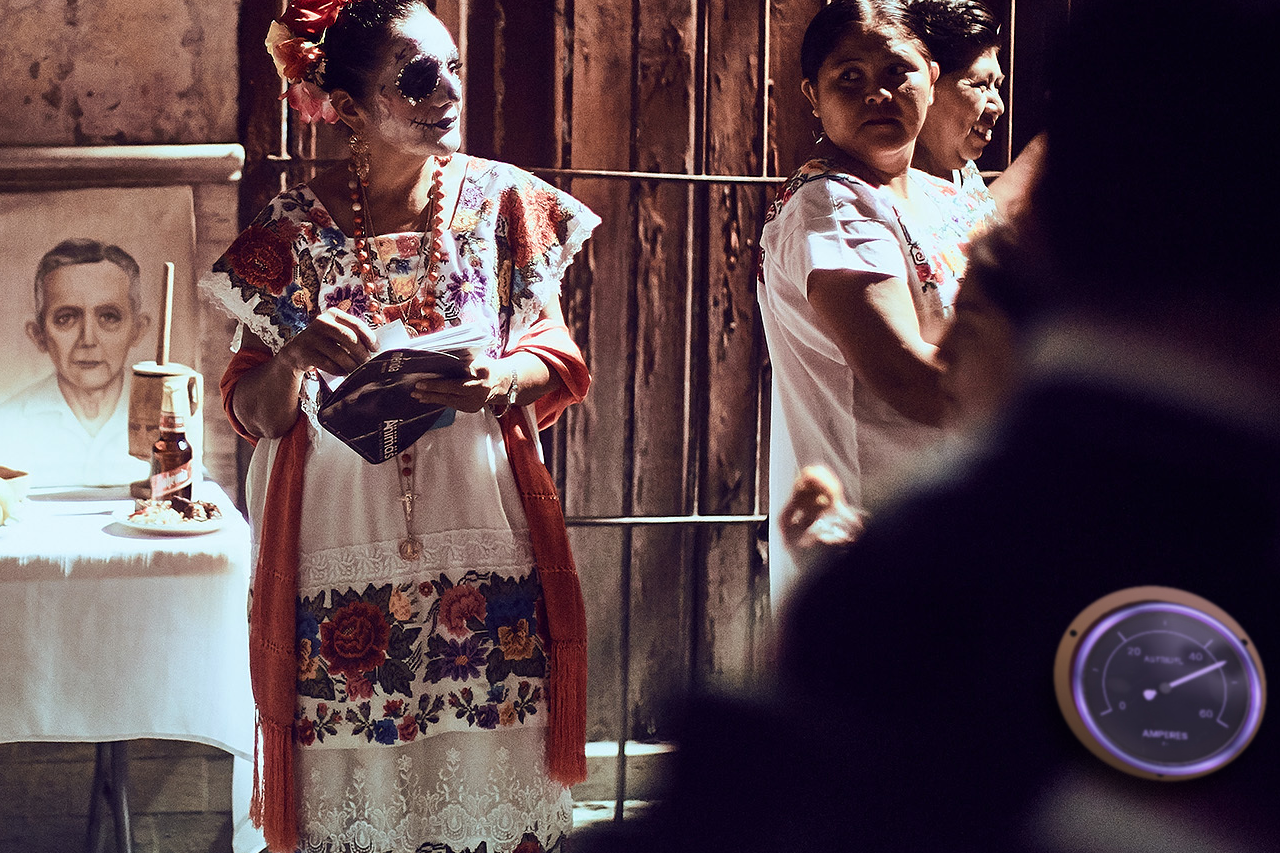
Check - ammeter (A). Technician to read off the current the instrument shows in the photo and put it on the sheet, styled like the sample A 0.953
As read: A 45
